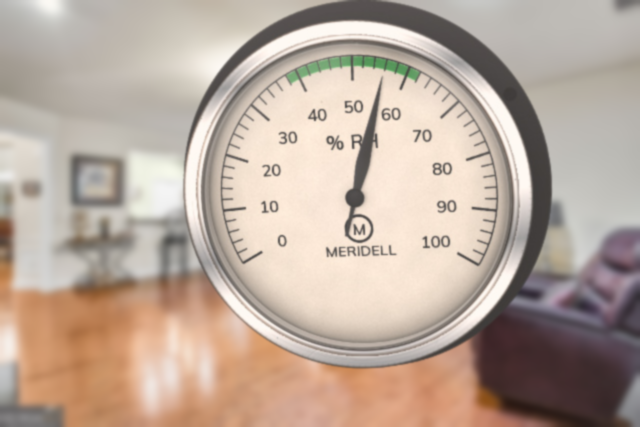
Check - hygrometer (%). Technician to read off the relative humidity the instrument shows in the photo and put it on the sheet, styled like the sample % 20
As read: % 56
